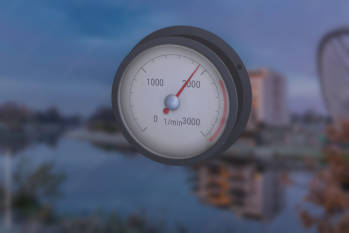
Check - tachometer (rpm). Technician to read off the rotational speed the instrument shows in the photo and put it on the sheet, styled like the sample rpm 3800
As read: rpm 1900
